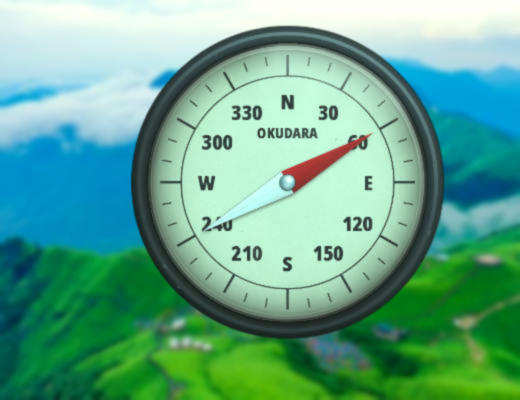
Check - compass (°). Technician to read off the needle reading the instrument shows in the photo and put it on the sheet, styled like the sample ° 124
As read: ° 60
